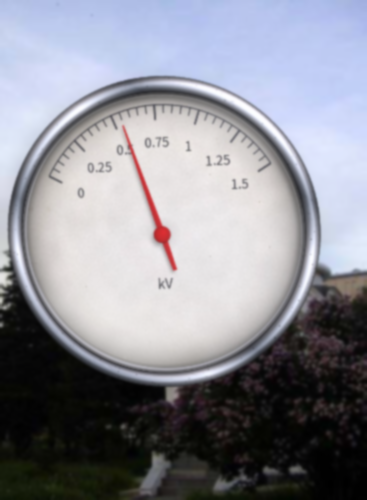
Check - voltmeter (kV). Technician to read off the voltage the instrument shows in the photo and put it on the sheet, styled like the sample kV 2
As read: kV 0.55
